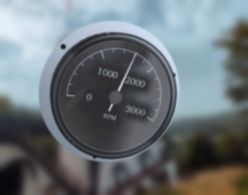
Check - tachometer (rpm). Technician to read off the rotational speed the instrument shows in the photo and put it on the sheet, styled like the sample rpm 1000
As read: rpm 1600
